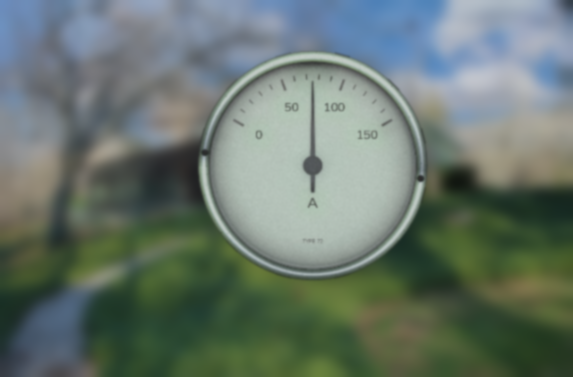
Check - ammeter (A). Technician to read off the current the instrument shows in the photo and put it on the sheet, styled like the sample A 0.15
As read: A 75
